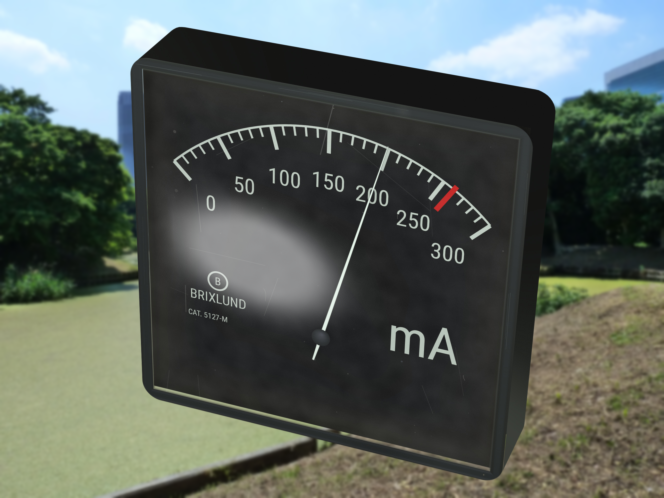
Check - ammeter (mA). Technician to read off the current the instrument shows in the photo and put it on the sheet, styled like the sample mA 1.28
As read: mA 200
